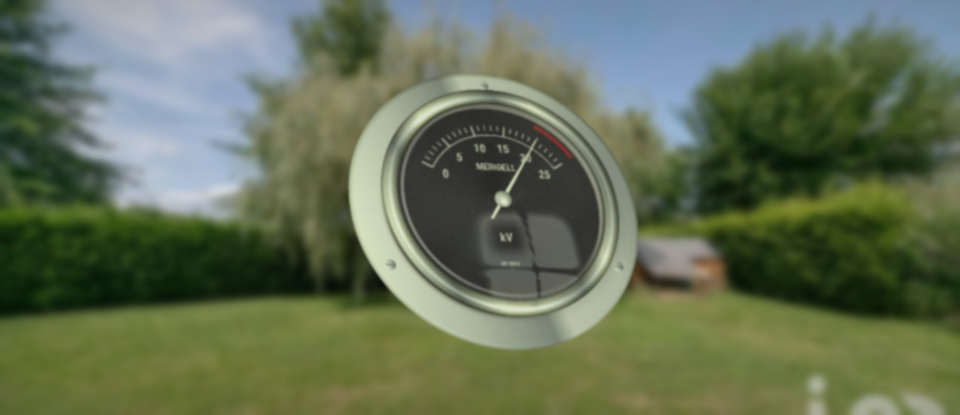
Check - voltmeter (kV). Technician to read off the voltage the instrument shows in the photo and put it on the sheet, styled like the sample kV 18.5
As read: kV 20
